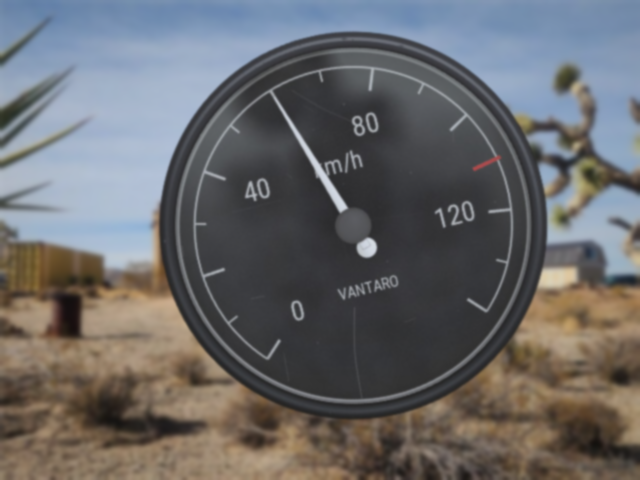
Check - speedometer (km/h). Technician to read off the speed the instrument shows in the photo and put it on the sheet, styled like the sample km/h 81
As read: km/h 60
